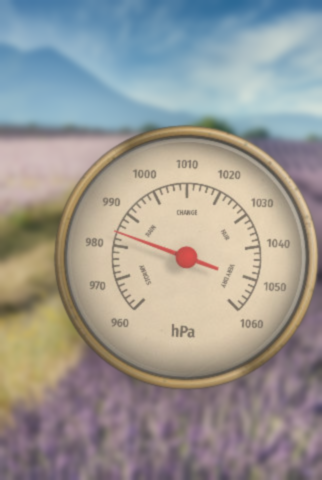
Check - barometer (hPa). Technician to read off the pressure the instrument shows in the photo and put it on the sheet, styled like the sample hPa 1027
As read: hPa 984
